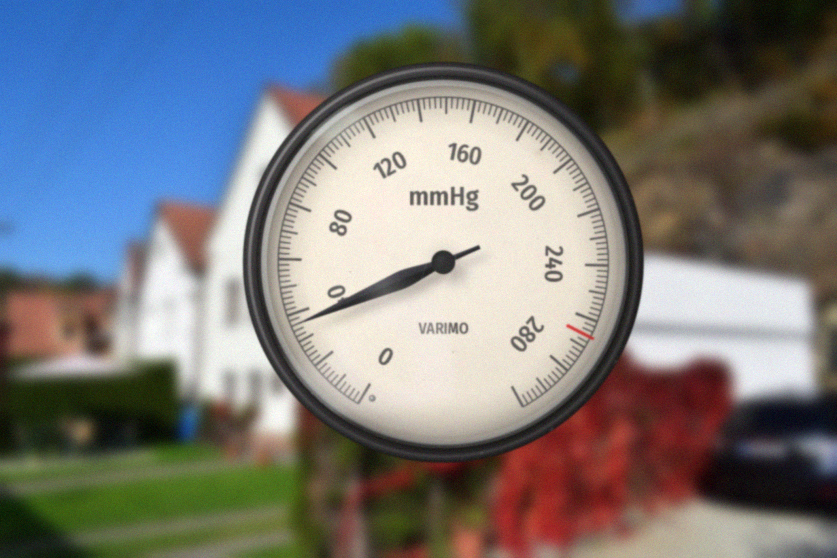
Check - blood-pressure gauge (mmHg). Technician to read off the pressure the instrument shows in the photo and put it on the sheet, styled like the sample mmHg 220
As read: mmHg 36
